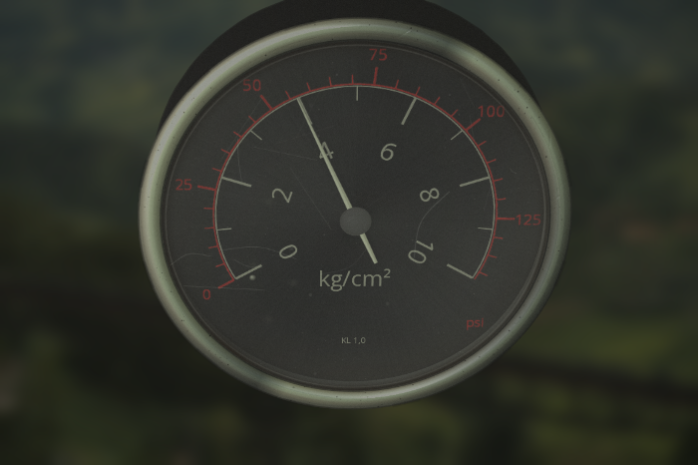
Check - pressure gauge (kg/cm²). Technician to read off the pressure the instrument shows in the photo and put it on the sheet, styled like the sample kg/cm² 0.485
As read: kg/cm² 4
